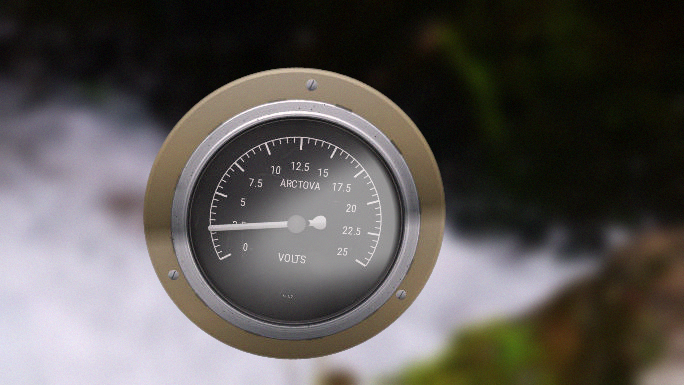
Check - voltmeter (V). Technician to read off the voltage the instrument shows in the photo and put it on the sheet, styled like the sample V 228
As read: V 2.5
